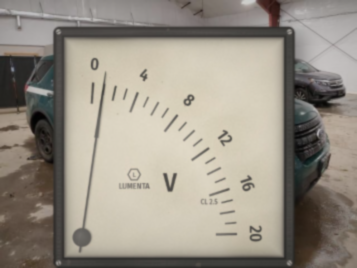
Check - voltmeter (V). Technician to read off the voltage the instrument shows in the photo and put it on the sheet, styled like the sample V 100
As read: V 1
